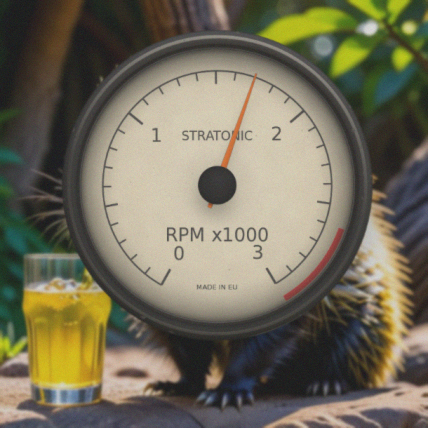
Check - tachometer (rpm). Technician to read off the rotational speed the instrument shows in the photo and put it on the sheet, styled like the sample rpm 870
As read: rpm 1700
